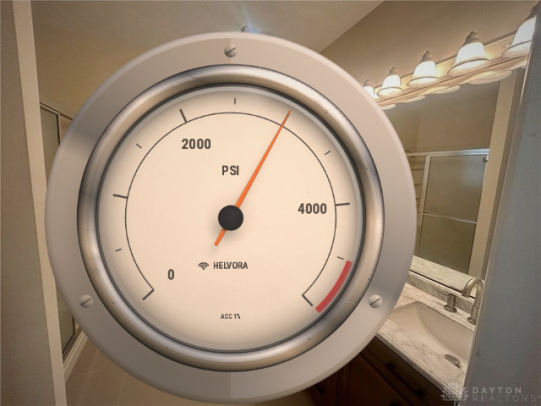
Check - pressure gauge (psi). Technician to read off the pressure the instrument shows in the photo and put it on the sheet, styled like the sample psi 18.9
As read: psi 3000
